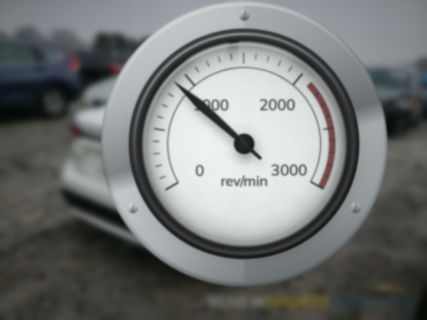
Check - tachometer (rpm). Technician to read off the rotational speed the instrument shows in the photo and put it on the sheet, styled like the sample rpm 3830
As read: rpm 900
